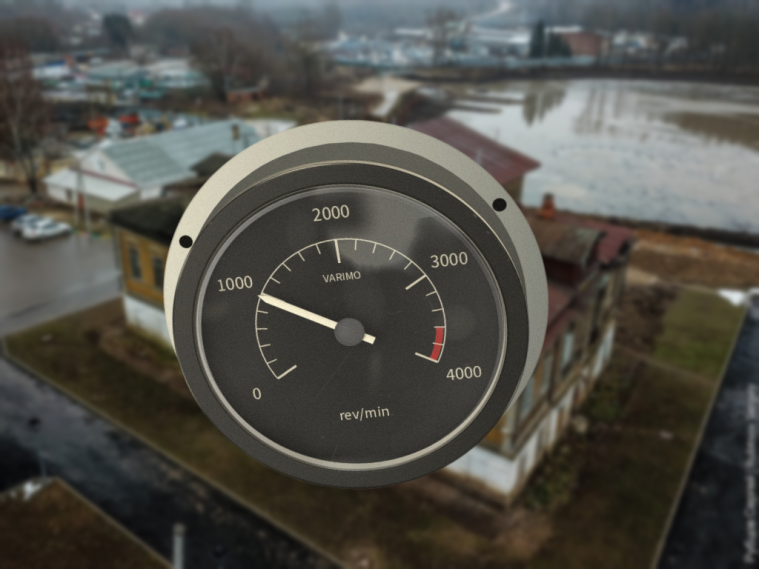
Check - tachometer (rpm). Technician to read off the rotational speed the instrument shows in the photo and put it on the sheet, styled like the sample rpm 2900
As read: rpm 1000
